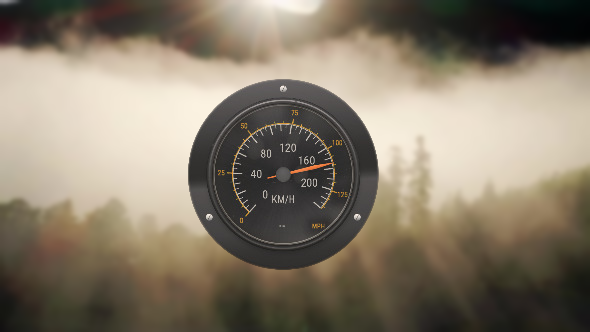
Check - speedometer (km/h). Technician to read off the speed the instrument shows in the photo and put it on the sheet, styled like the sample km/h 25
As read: km/h 175
